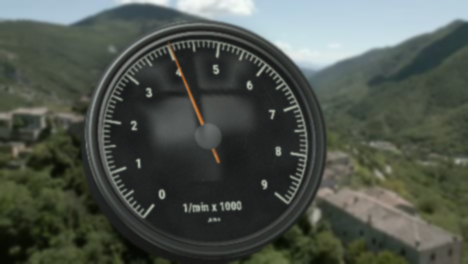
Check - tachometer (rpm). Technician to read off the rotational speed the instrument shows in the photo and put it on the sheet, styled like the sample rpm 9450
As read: rpm 4000
